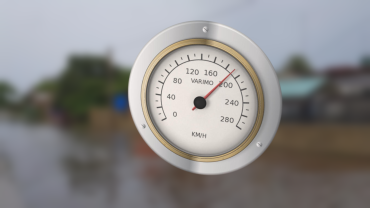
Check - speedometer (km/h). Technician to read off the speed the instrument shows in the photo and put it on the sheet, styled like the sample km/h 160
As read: km/h 190
